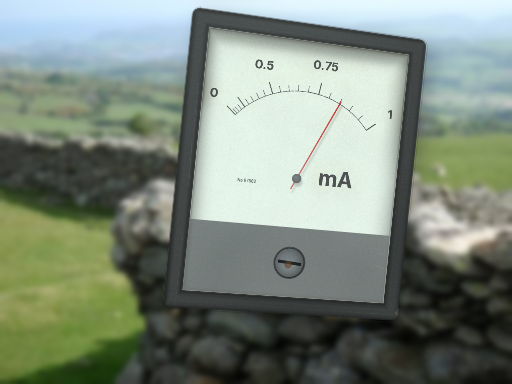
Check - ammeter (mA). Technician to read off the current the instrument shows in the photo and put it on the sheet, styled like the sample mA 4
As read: mA 0.85
